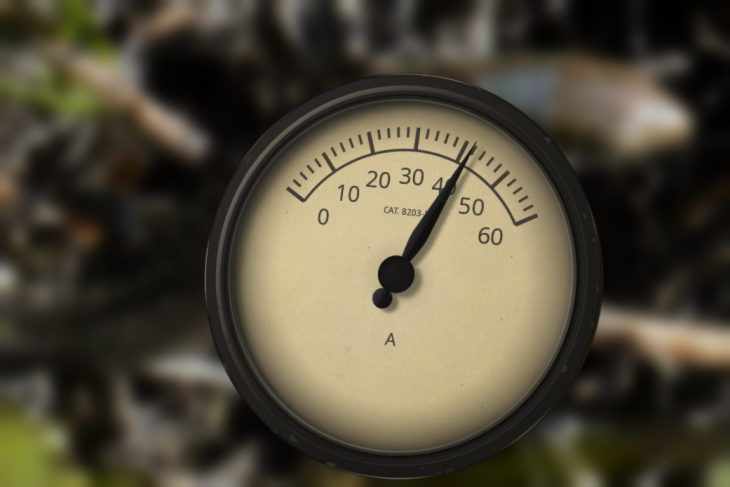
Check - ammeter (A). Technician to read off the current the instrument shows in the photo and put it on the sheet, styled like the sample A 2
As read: A 42
